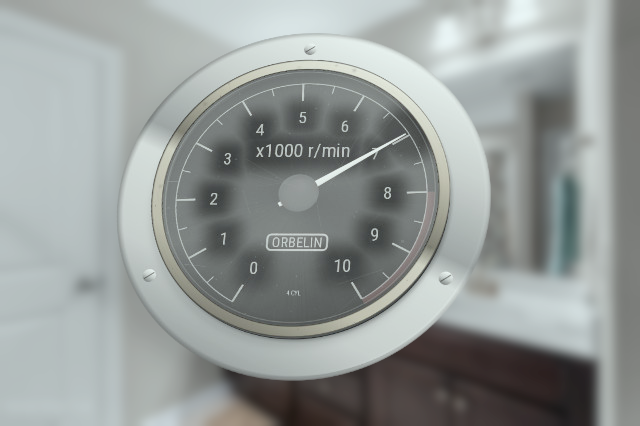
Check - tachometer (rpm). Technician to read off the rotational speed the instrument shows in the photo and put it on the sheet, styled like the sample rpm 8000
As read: rpm 7000
